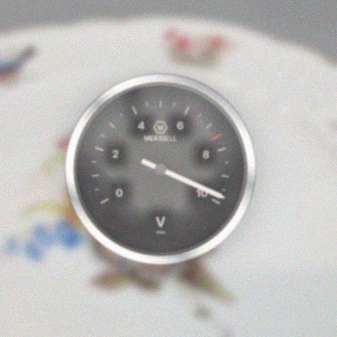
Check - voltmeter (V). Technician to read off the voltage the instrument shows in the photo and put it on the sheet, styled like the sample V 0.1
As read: V 9.75
